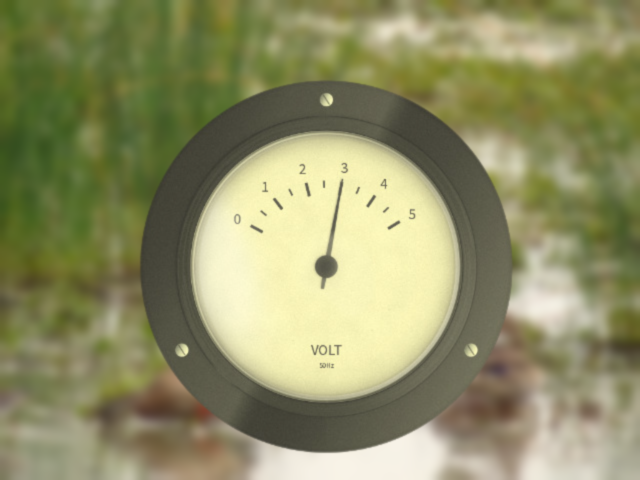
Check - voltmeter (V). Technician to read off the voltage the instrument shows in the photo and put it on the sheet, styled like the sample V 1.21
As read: V 3
